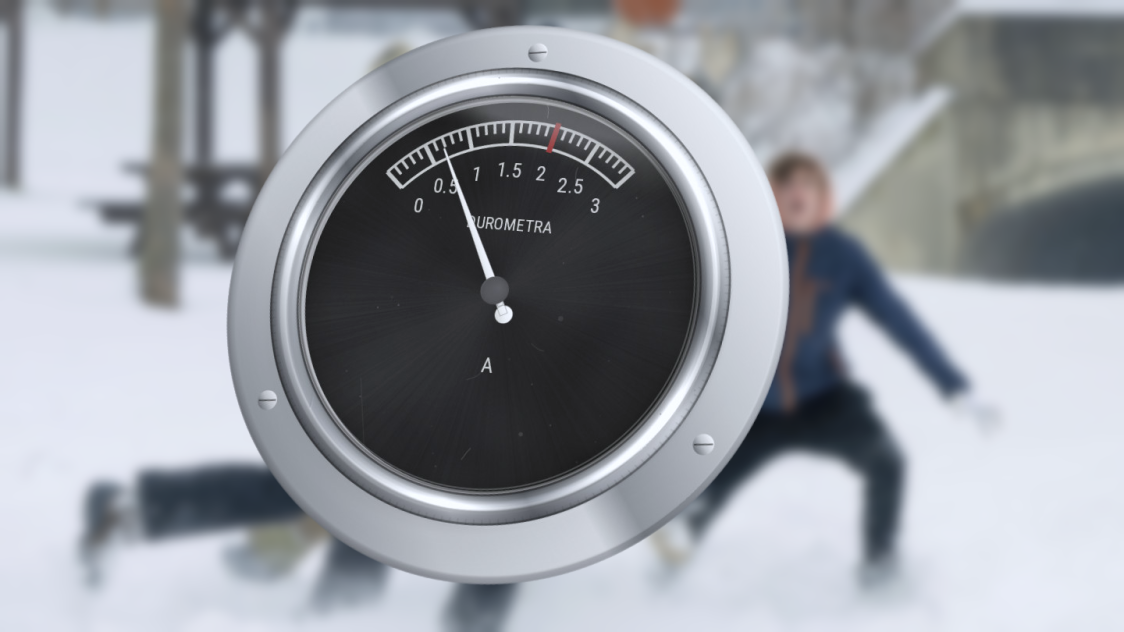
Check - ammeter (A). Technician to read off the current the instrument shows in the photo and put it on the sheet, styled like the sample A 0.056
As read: A 0.7
